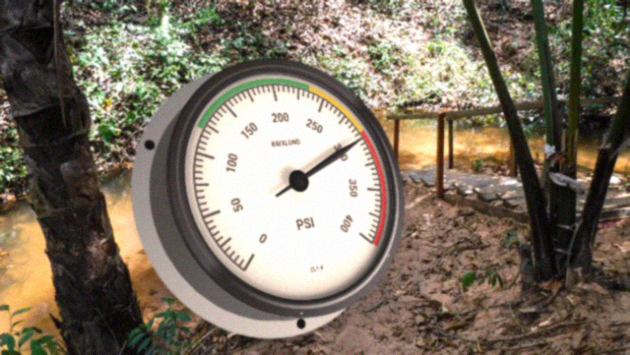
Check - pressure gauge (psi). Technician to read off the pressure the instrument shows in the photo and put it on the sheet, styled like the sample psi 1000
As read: psi 300
